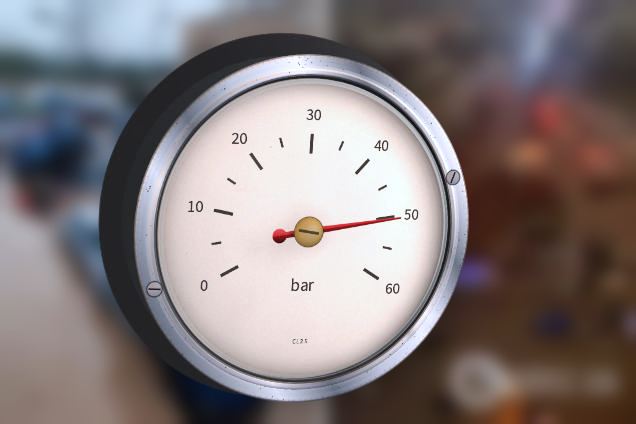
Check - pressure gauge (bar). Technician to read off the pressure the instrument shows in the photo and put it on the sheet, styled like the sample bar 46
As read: bar 50
